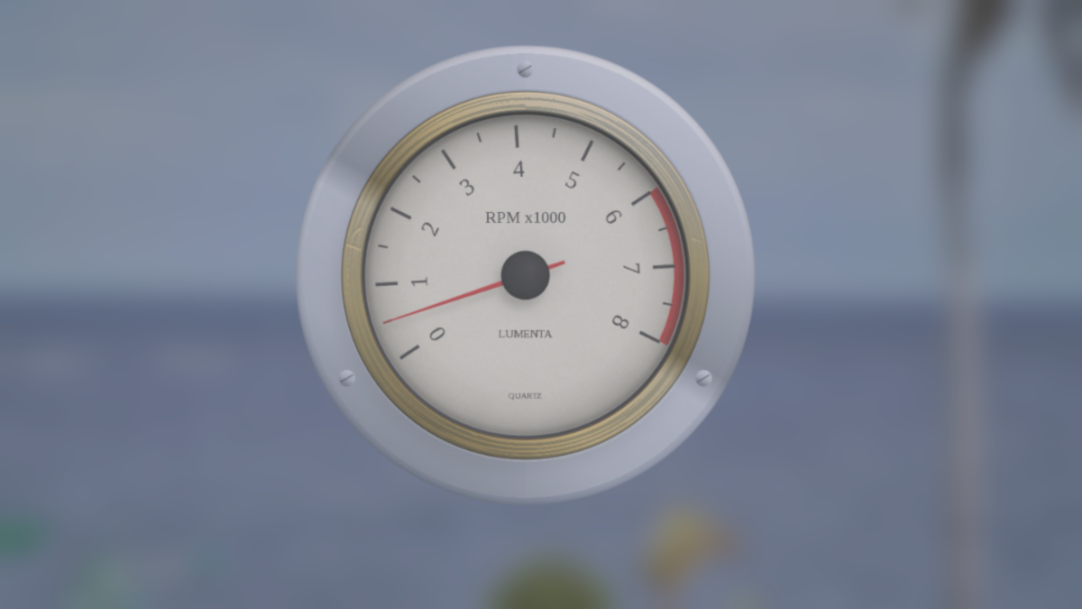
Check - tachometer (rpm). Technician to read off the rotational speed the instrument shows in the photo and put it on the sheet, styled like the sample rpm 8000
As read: rpm 500
